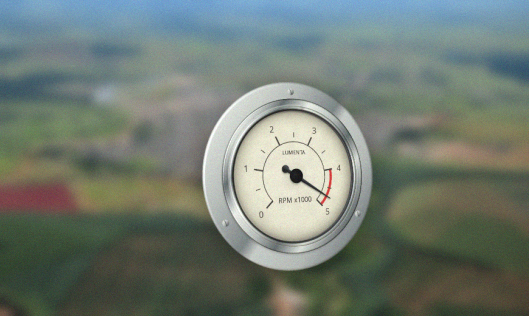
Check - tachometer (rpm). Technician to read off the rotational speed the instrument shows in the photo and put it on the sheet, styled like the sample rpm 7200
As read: rpm 4750
